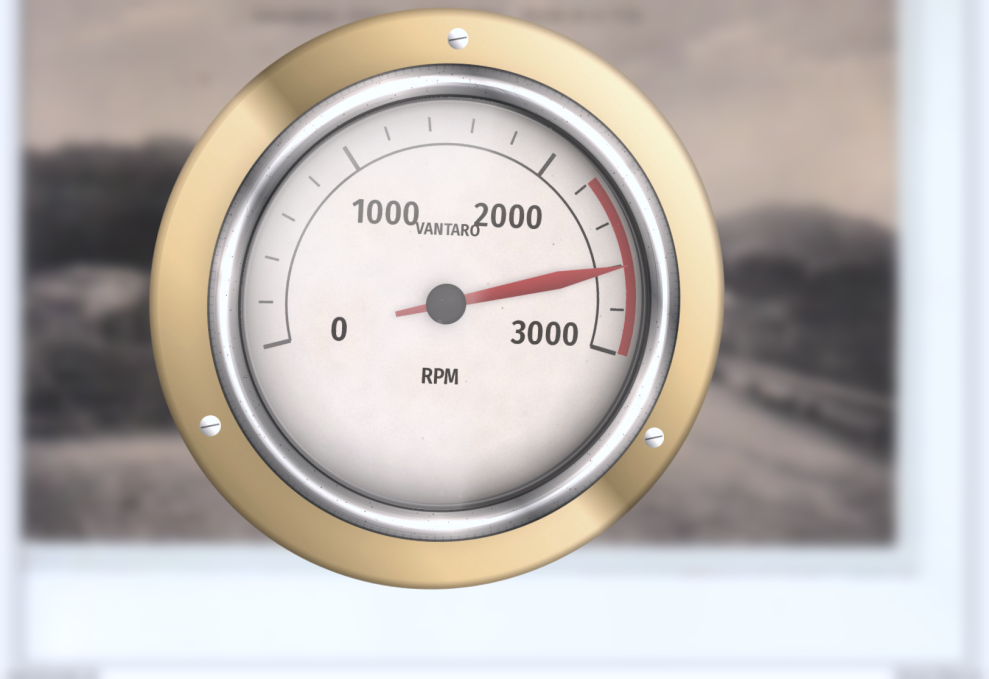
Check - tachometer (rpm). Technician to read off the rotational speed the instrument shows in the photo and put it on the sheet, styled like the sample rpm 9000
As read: rpm 2600
